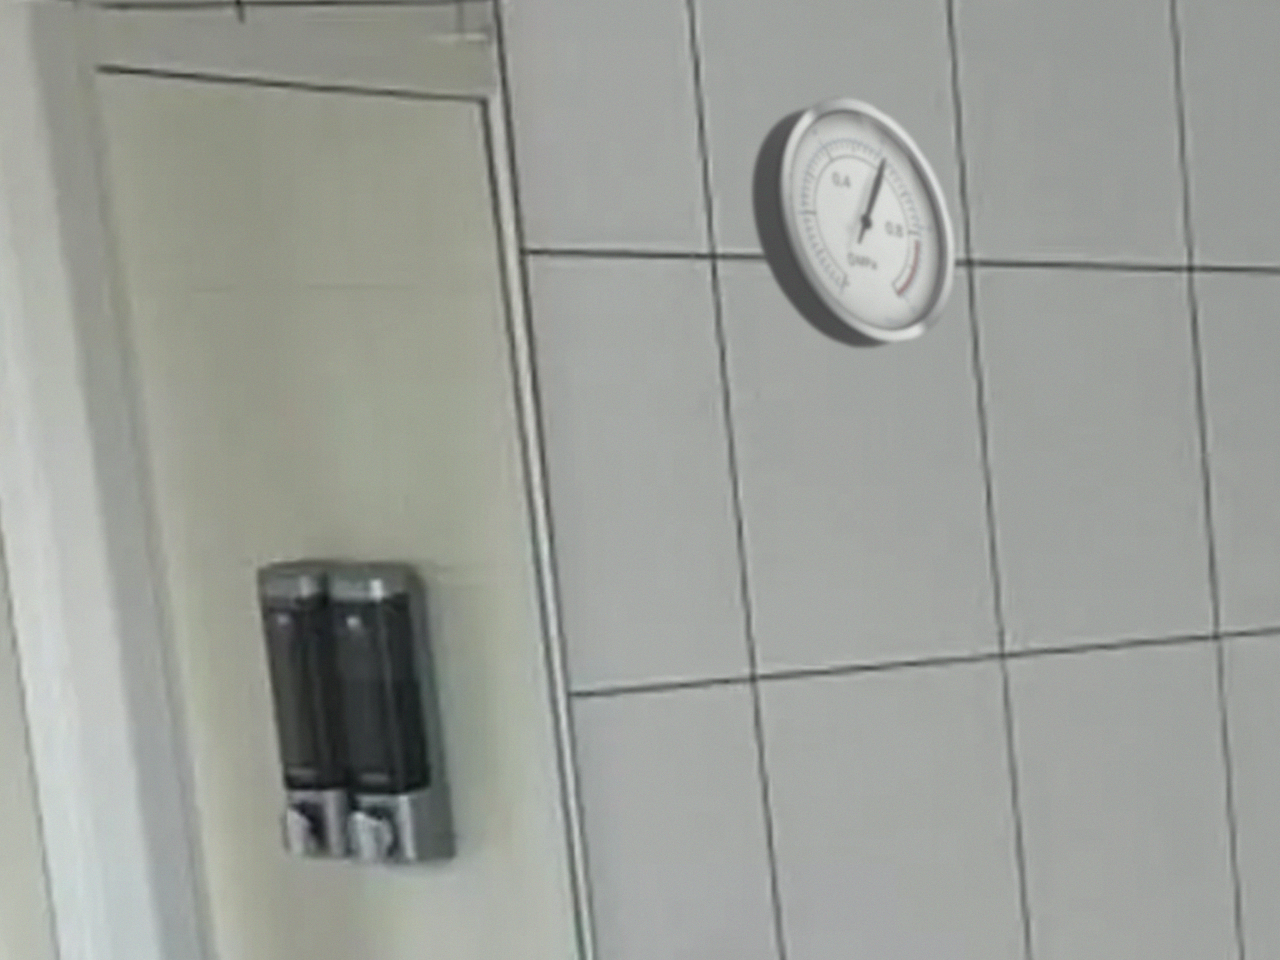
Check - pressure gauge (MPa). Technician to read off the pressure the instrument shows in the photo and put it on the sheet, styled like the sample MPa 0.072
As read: MPa 0.6
